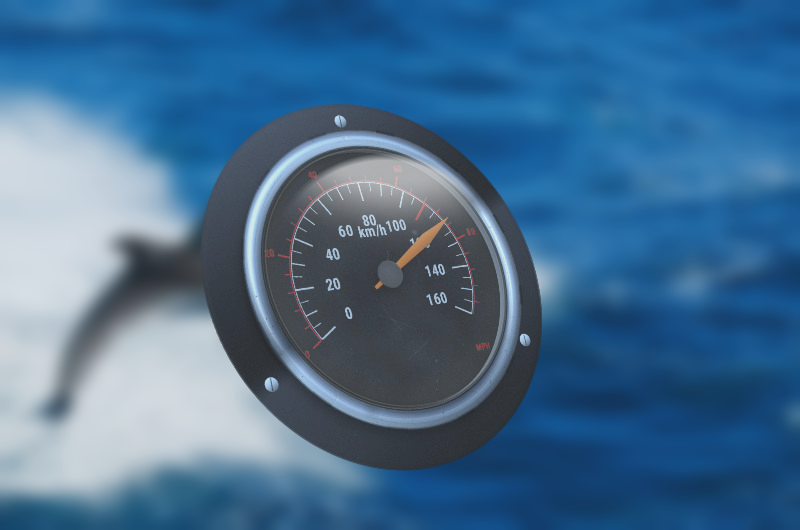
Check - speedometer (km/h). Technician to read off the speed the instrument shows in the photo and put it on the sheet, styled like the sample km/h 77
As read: km/h 120
